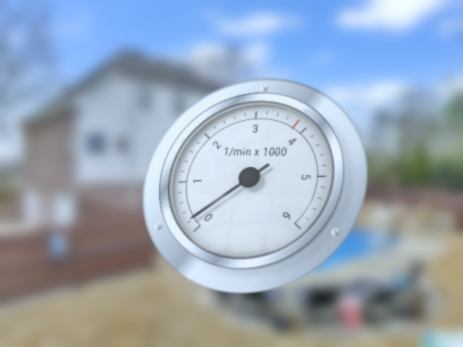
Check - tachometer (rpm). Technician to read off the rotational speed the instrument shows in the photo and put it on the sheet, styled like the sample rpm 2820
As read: rpm 200
